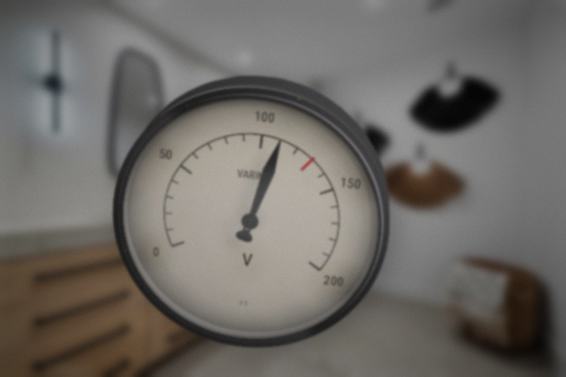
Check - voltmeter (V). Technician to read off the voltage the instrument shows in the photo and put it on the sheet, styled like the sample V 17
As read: V 110
